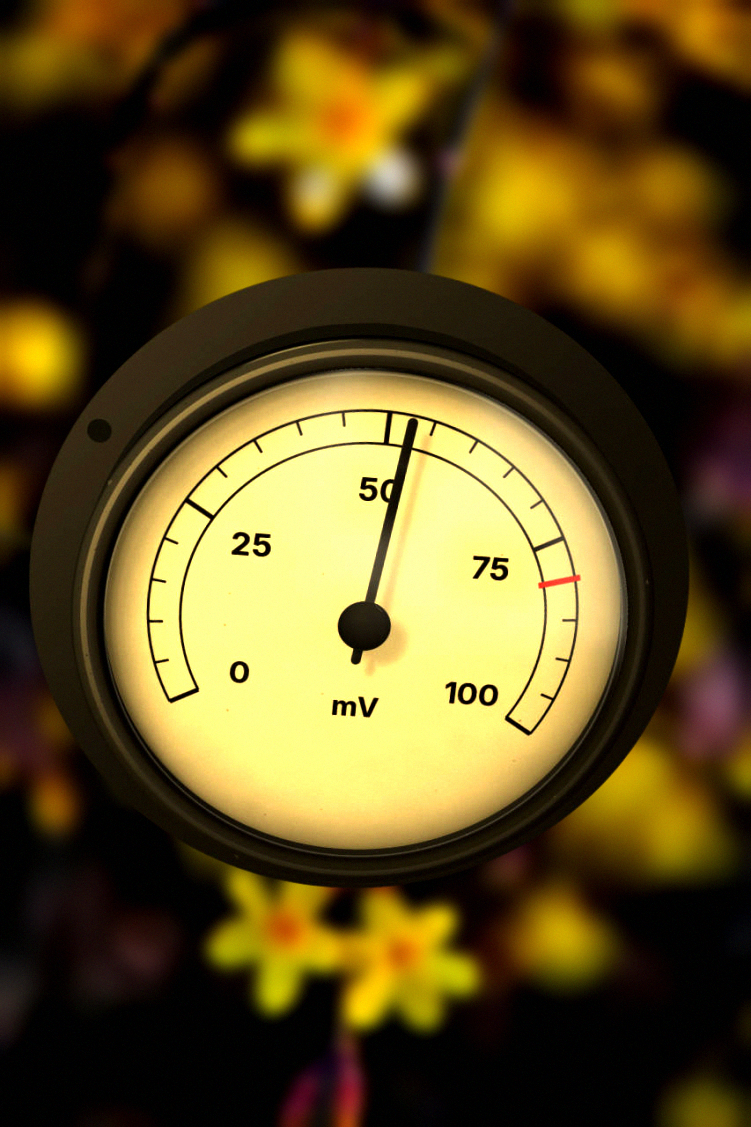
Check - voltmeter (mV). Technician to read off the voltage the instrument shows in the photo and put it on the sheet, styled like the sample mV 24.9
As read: mV 52.5
